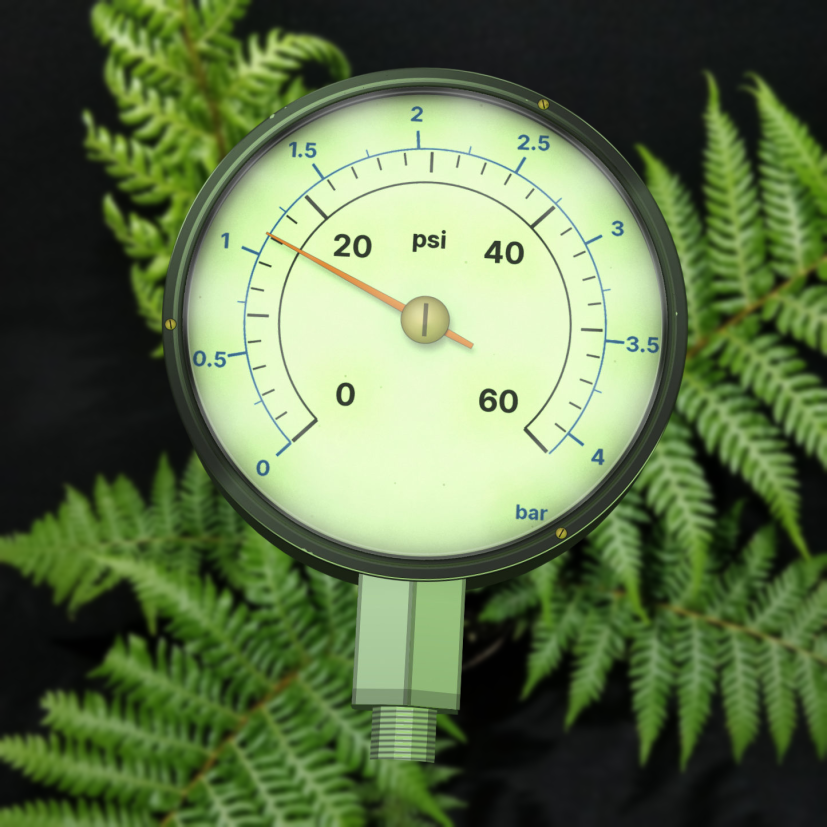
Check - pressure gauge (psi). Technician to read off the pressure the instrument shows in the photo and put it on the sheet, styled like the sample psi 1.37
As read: psi 16
